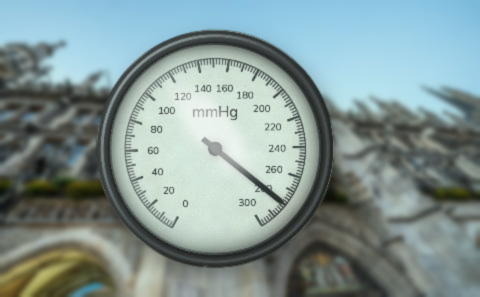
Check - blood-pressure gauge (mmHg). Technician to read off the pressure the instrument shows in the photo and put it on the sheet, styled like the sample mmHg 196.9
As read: mmHg 280
